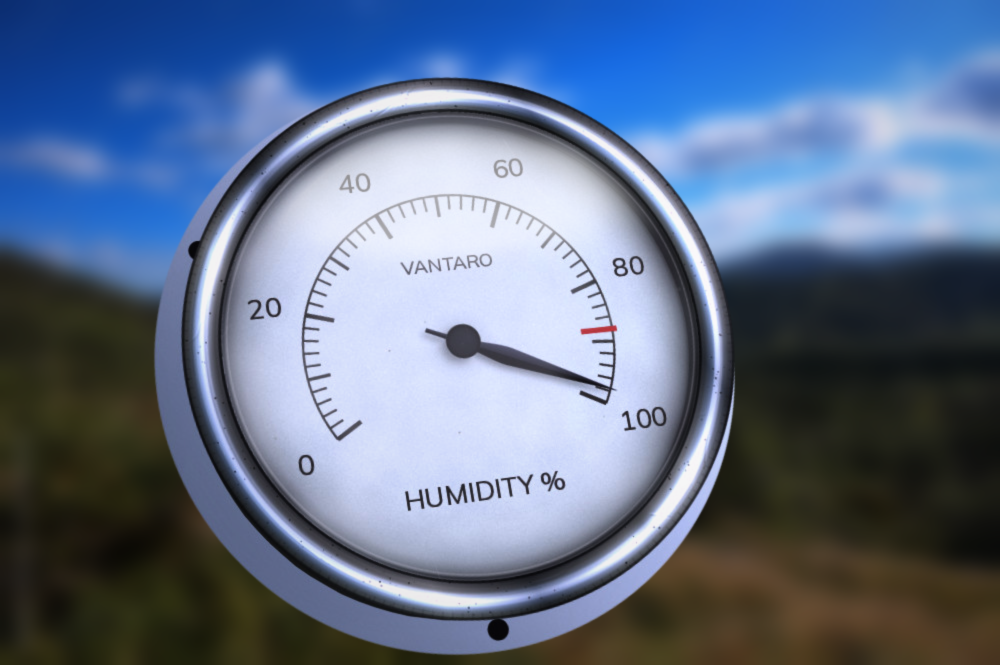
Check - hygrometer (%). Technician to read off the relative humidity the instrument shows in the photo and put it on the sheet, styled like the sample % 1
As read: % 98
